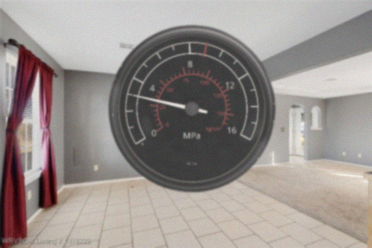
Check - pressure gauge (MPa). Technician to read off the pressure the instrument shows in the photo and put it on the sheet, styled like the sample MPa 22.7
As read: MPa 3
